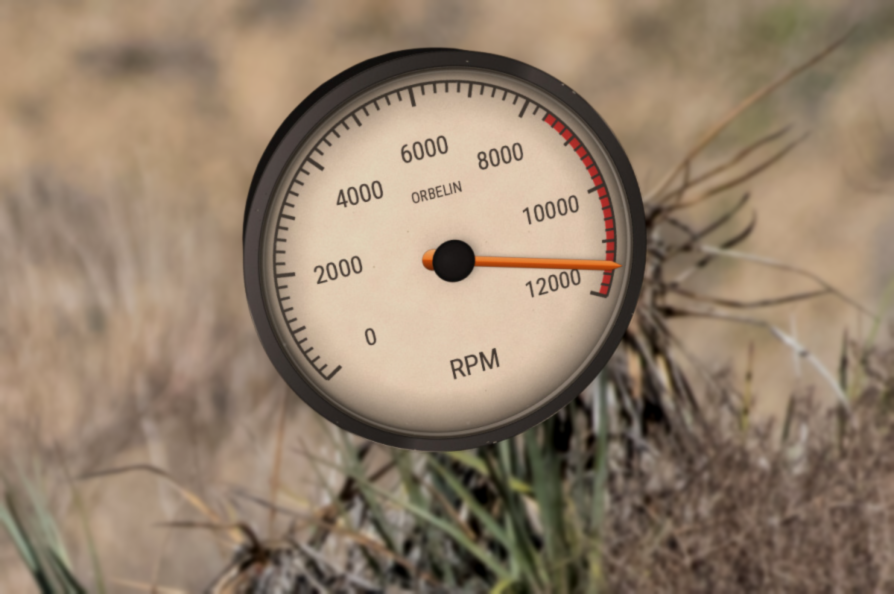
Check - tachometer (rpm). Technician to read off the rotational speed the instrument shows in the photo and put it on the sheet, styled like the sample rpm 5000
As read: rpm 11400
